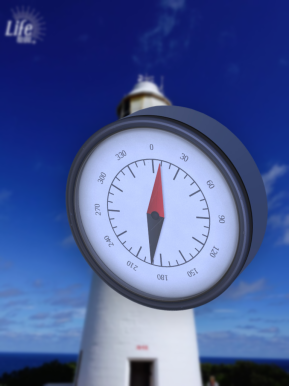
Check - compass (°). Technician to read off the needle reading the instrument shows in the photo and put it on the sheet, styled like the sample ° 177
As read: ° 10
